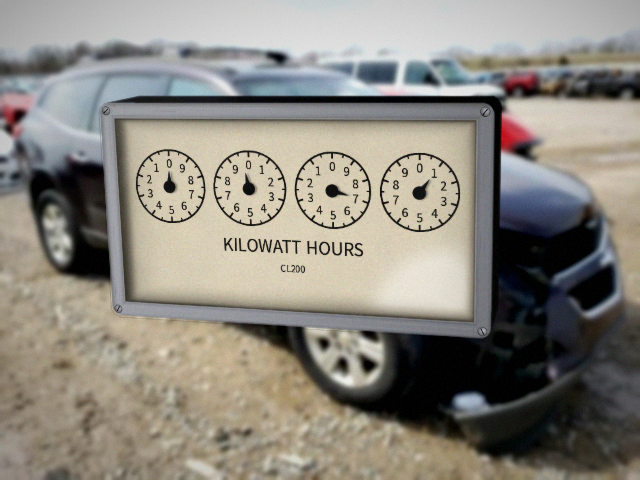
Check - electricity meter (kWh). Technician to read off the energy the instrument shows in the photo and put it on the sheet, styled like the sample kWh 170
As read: kWh 9971
